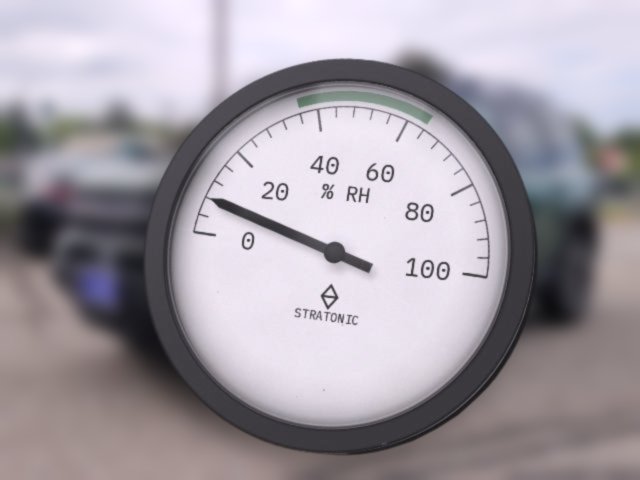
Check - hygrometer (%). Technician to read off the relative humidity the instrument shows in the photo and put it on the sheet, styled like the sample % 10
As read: % 8
